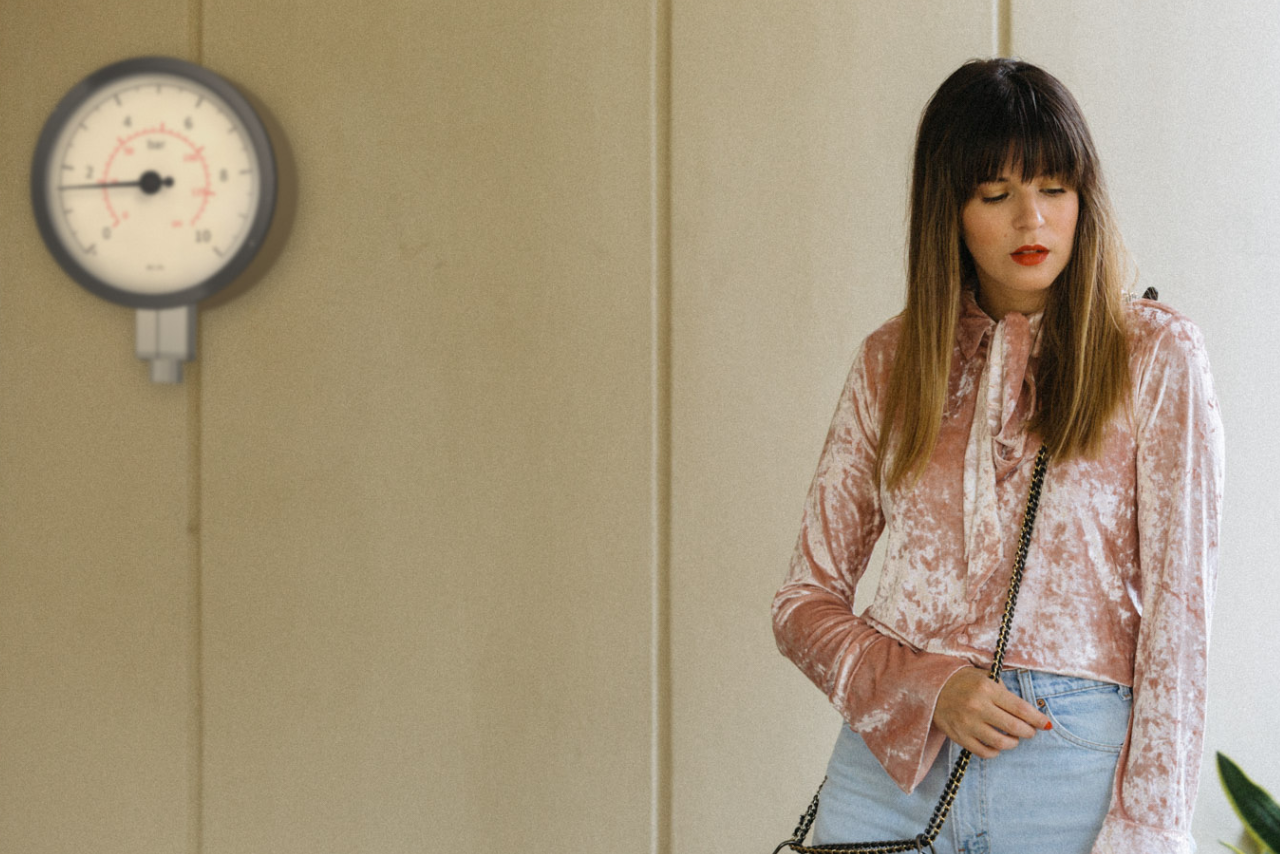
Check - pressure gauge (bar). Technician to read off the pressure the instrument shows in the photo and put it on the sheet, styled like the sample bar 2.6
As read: bar 1.5
